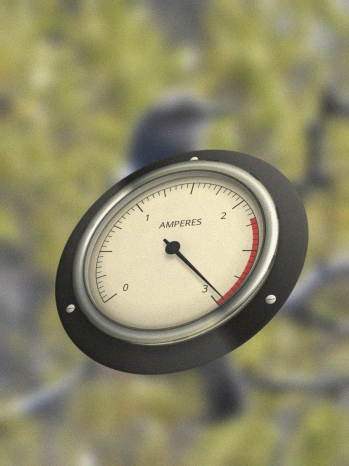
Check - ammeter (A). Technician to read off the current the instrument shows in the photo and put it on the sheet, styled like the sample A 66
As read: A 2.95
